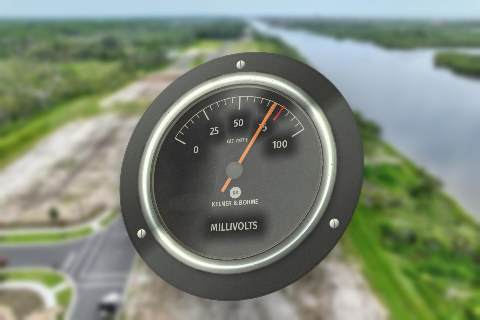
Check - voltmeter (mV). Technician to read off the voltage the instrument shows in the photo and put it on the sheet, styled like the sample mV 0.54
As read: mV 75
